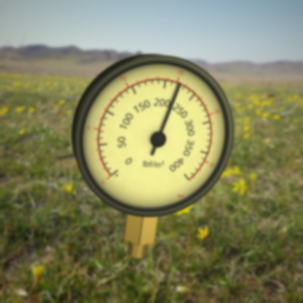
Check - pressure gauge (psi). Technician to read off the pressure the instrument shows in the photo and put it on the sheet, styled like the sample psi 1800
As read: psi 220
